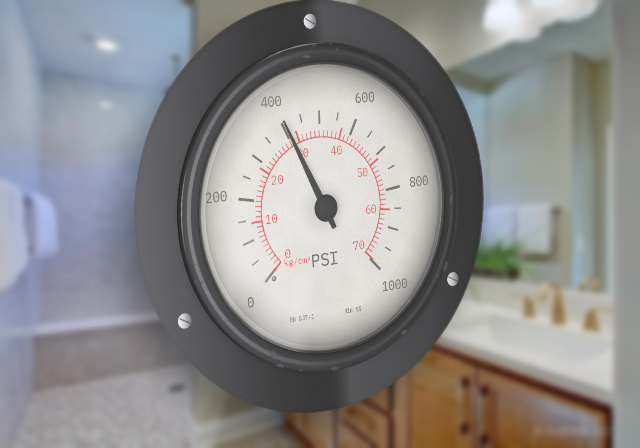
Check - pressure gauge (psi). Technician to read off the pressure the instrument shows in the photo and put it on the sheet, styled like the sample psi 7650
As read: psi 400
